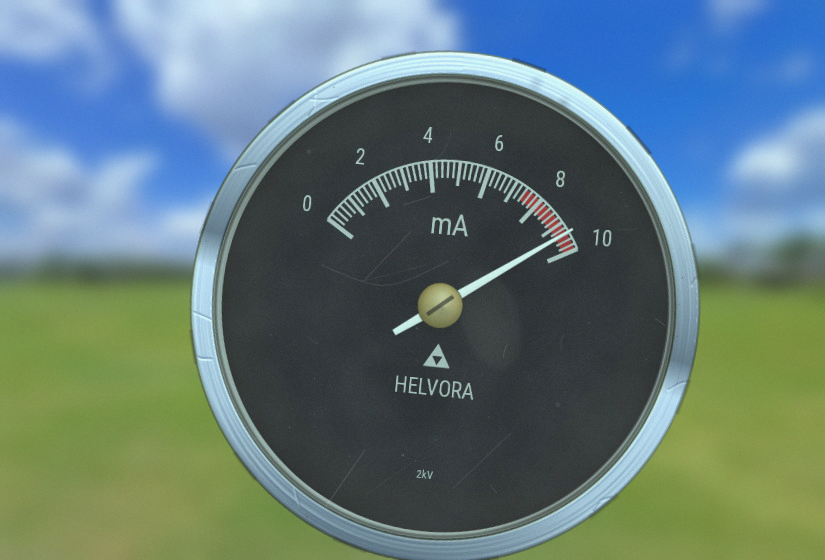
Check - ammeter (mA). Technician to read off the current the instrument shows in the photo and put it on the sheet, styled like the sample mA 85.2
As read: mA 9.4
